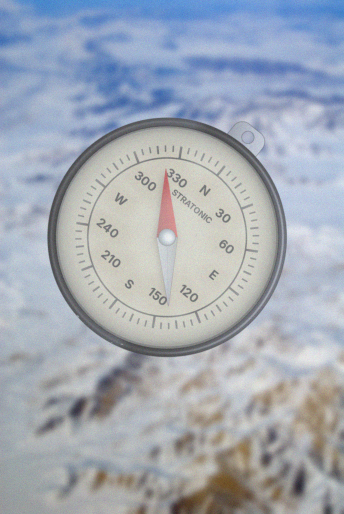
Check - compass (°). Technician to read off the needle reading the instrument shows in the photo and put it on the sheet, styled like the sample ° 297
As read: ° 320
